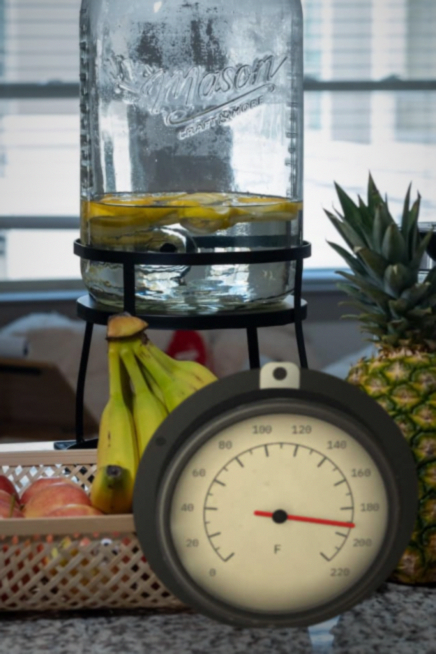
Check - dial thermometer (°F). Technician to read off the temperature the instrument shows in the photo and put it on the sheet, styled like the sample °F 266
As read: °F 190
